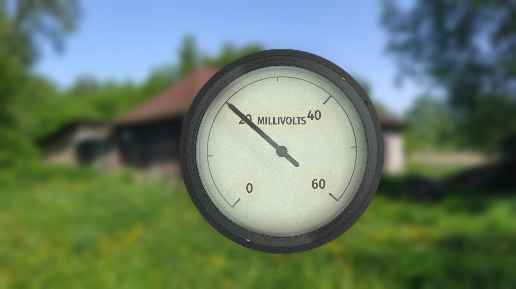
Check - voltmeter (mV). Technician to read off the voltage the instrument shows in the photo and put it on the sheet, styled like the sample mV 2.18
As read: mV 20
